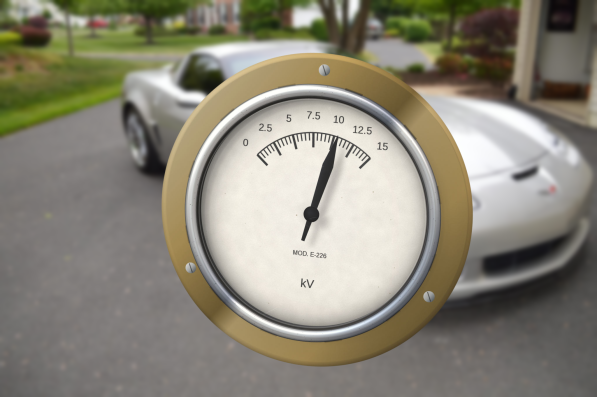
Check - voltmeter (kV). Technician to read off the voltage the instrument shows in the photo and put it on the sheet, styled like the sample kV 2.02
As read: kV 10.5
